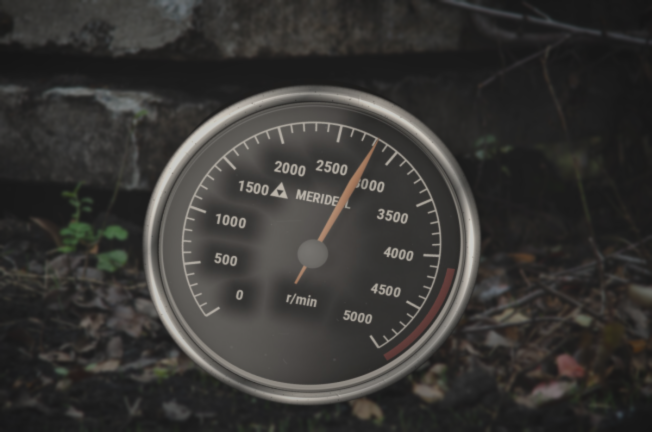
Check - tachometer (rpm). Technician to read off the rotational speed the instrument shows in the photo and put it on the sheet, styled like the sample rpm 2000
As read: rpm 2800
